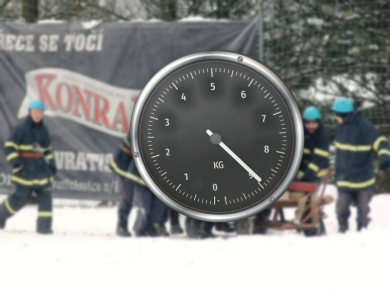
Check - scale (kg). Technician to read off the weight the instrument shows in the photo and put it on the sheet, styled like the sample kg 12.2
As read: kg 8.9
